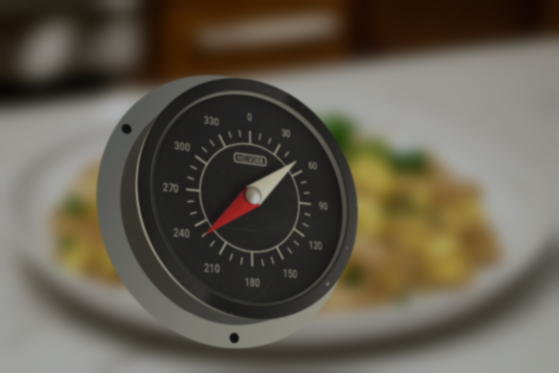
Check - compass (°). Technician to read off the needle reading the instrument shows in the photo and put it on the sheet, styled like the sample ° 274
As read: ° 230
